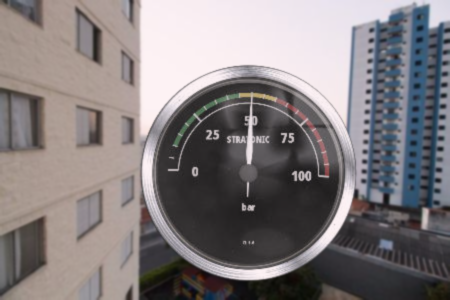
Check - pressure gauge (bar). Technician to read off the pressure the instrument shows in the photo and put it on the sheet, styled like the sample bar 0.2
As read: bar 50
